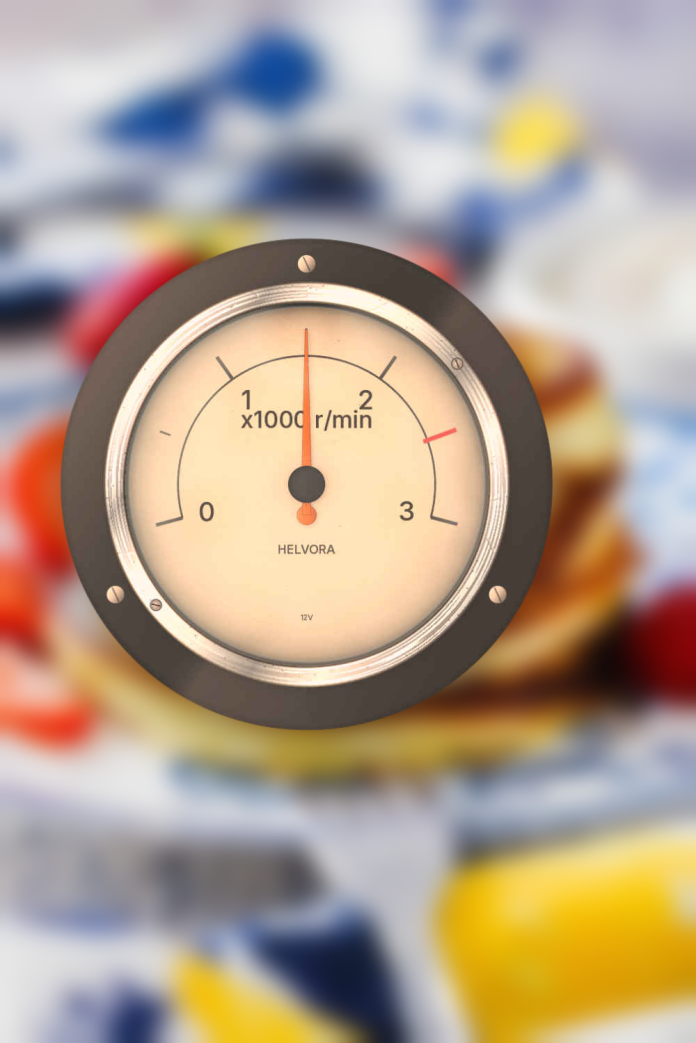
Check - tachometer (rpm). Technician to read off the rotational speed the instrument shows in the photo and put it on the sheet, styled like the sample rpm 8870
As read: rpm 1500
